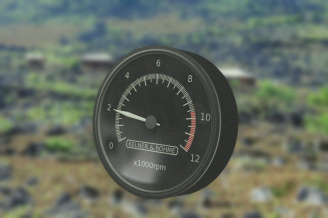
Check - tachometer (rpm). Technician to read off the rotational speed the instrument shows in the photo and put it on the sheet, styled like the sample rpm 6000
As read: rpm 2000
